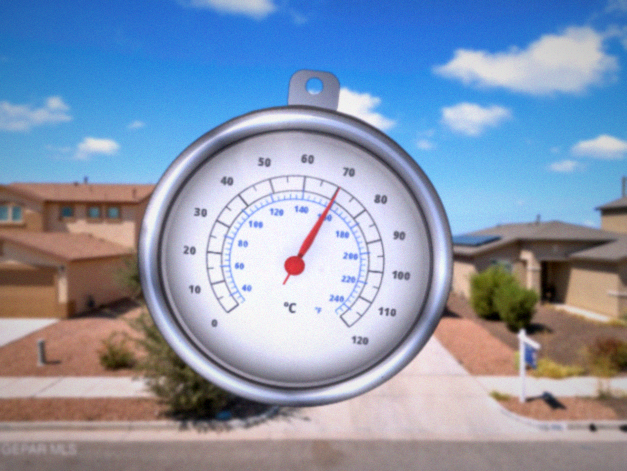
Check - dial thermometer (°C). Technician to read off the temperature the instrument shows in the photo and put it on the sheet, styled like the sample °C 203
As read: °C 70
